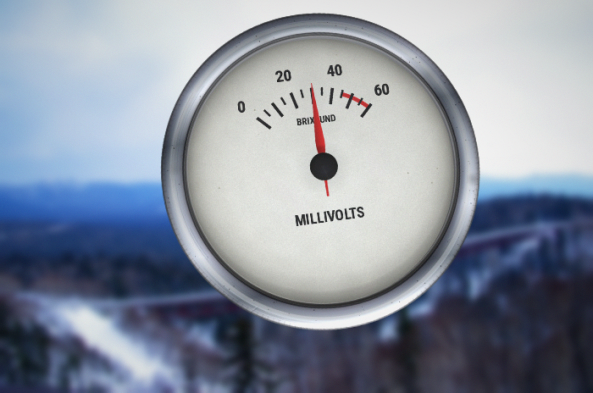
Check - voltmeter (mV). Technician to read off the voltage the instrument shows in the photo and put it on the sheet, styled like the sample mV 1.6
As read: mV 30
